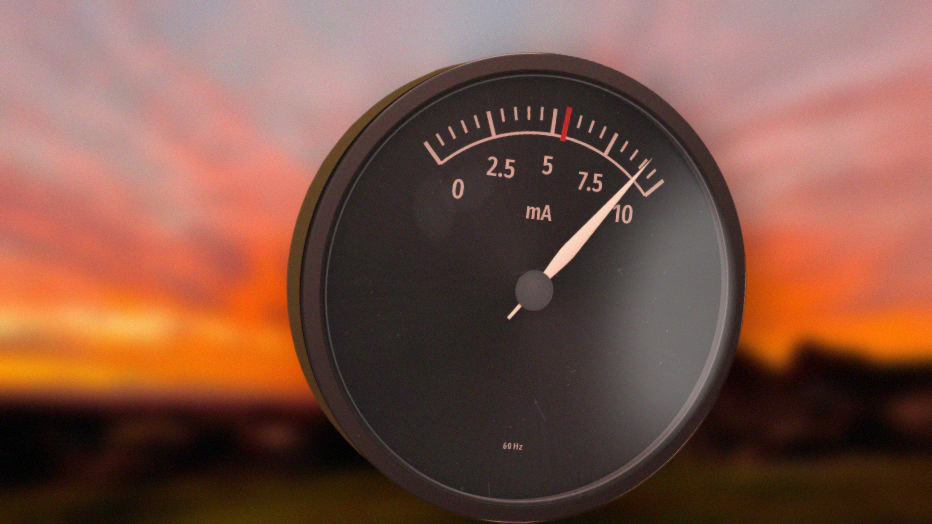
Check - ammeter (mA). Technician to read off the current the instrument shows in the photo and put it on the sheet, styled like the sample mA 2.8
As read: mA 9
